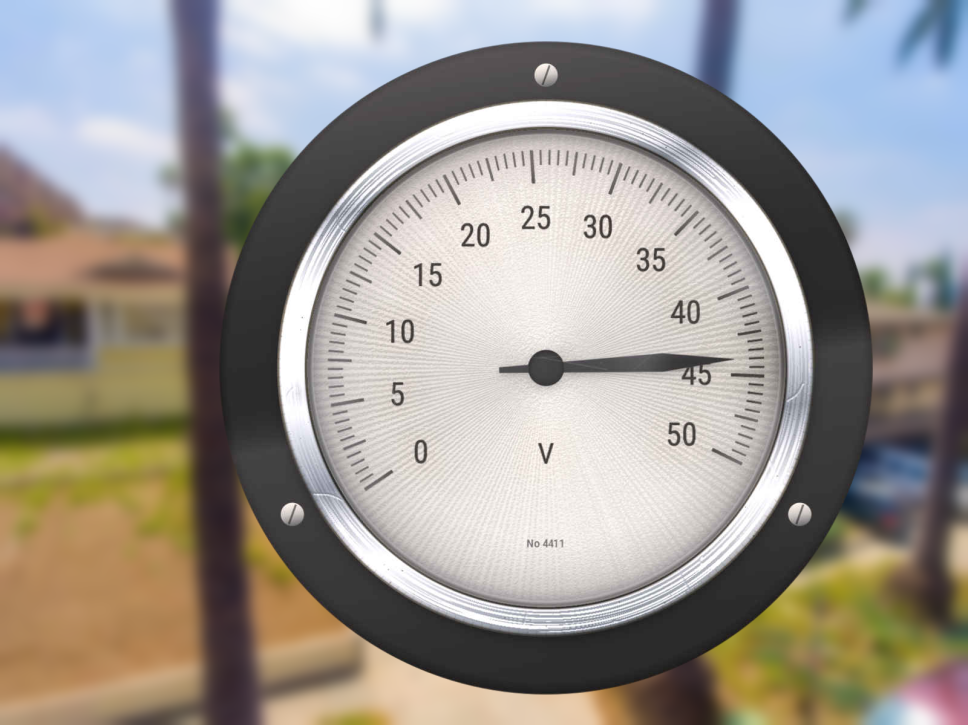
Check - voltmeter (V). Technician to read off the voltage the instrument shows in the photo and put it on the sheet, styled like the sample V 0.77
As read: V 44
